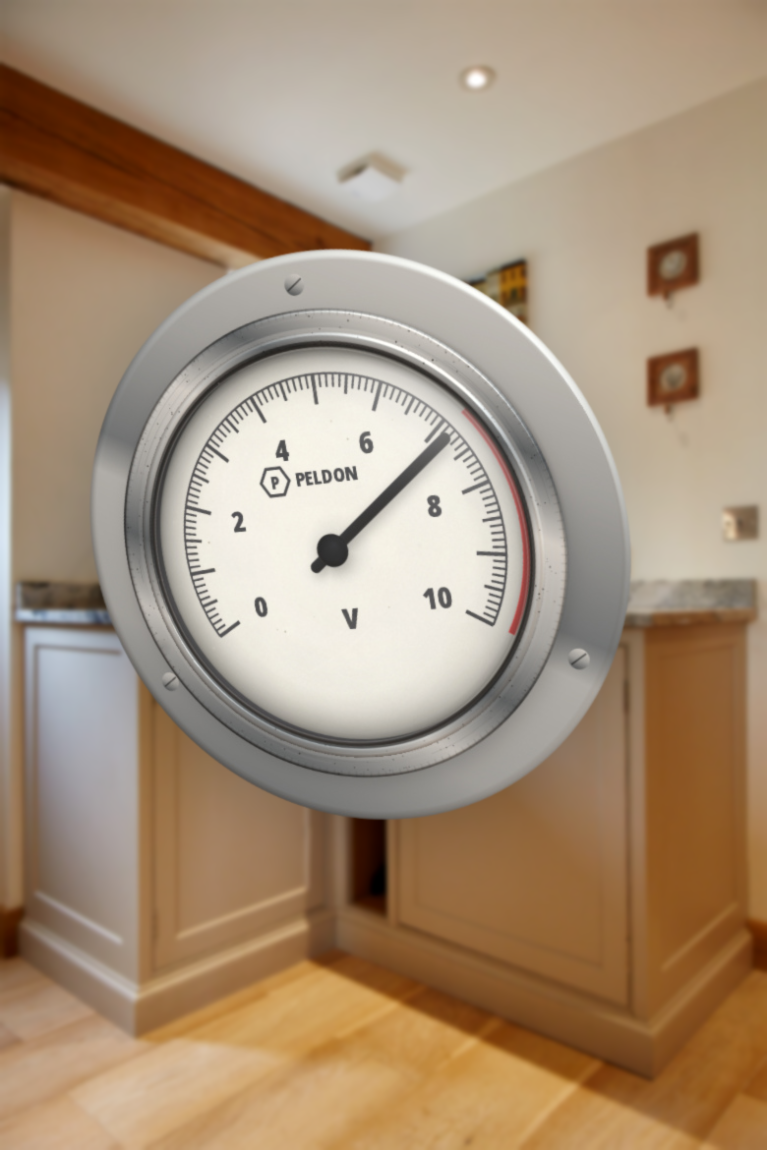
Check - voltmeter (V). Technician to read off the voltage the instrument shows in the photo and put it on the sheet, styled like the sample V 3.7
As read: V 7.2
